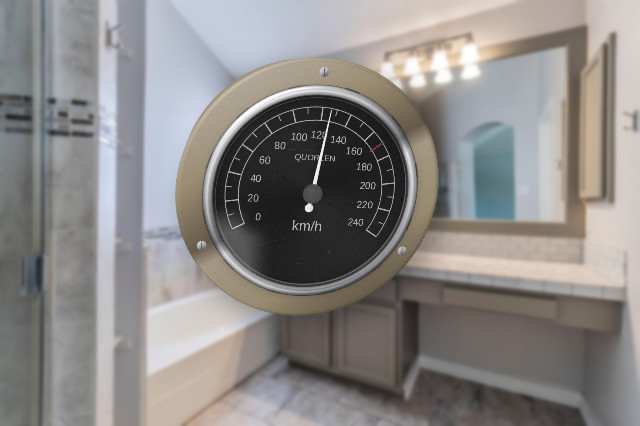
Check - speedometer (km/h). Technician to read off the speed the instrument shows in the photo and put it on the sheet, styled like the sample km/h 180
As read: km/h 125
